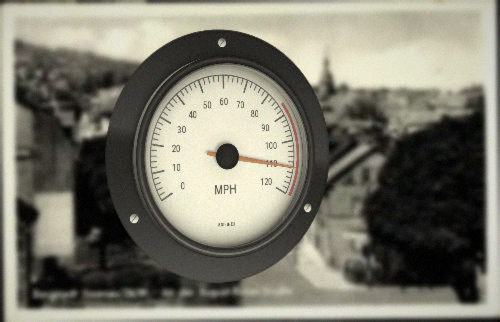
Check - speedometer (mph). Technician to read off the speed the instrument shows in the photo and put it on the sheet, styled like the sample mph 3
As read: mph 110
